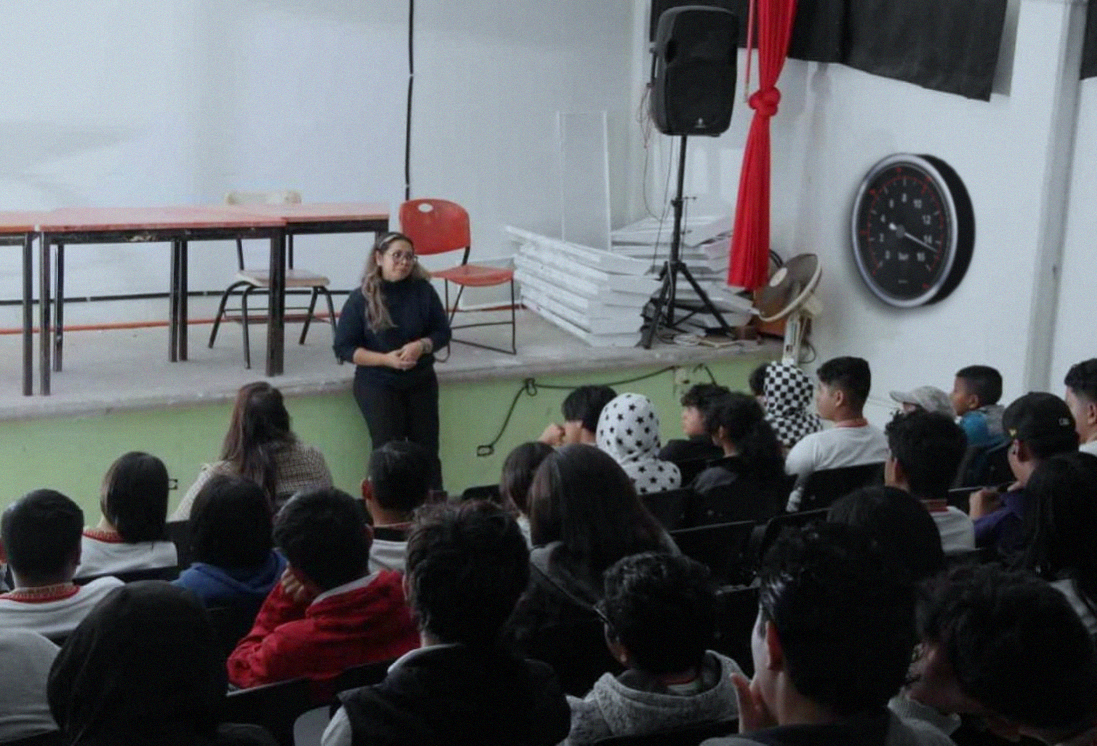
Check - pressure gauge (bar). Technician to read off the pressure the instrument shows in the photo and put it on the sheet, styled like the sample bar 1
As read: bar 14.5
